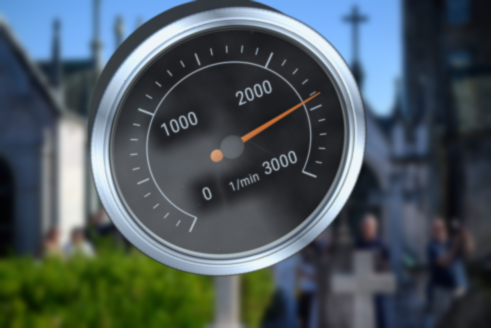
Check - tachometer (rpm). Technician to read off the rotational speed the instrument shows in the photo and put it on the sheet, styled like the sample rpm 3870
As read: rpm 2400
